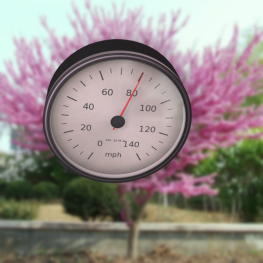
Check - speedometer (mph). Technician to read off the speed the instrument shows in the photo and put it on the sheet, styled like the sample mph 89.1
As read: mph 80
